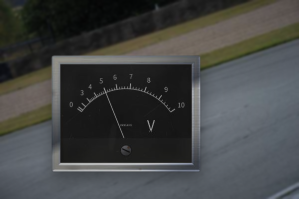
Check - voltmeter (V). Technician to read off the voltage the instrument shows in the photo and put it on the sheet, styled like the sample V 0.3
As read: V 5
